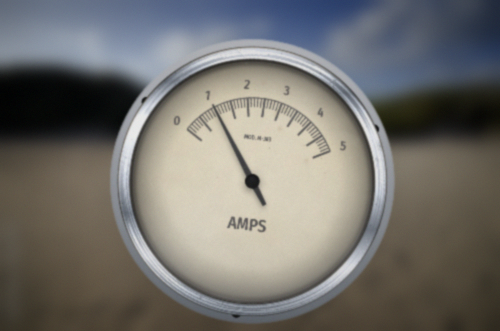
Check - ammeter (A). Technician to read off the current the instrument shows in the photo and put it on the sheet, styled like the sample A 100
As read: A 1
